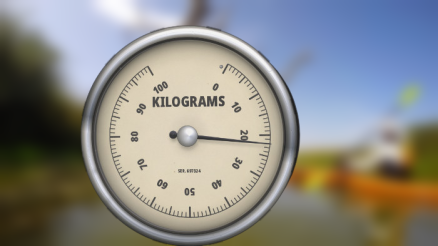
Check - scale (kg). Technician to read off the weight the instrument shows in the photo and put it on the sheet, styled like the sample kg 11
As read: kg 22
